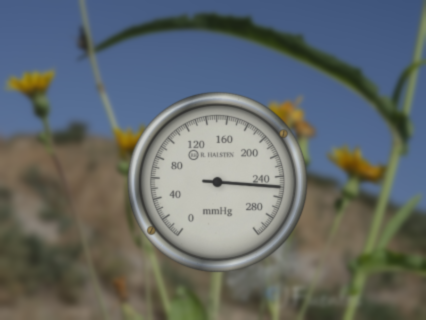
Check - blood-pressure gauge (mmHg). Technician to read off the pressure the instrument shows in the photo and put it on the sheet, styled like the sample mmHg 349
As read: mmHg 250
